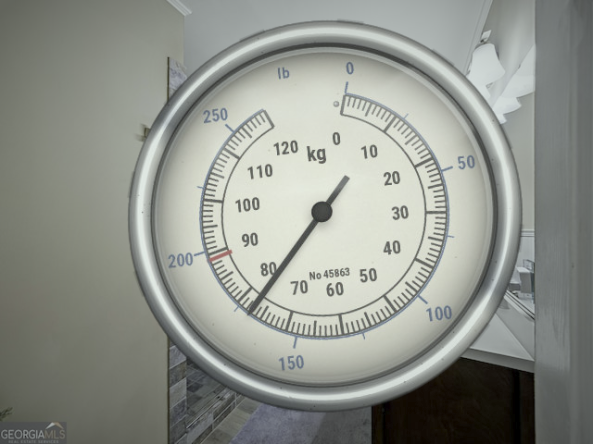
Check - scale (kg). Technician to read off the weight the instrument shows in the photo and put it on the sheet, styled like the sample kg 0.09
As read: kg 77
